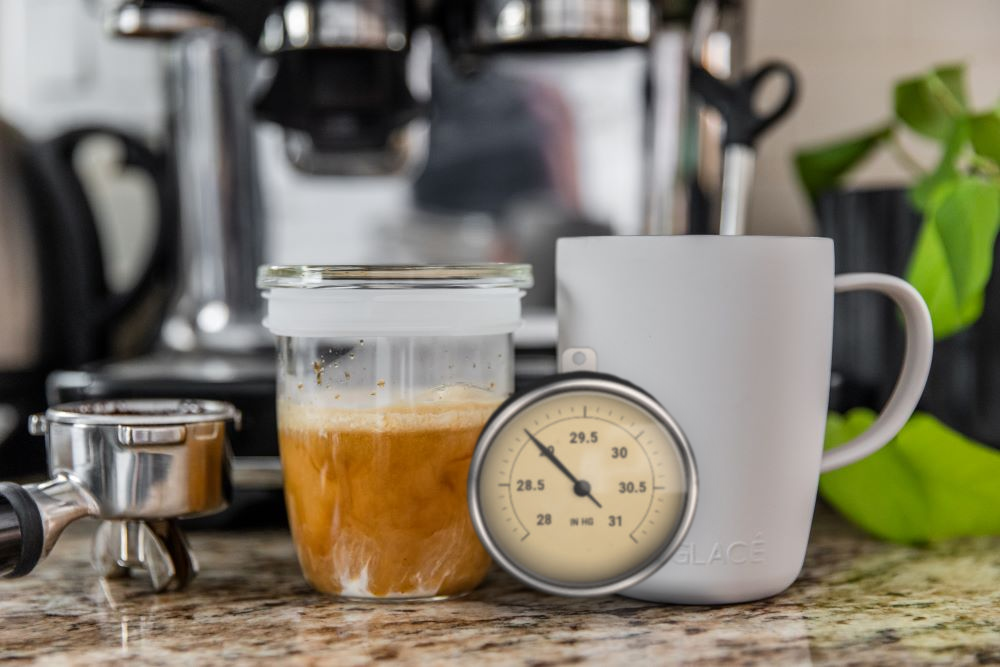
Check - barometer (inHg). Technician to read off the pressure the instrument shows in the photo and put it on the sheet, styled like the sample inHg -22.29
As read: inHg 29
